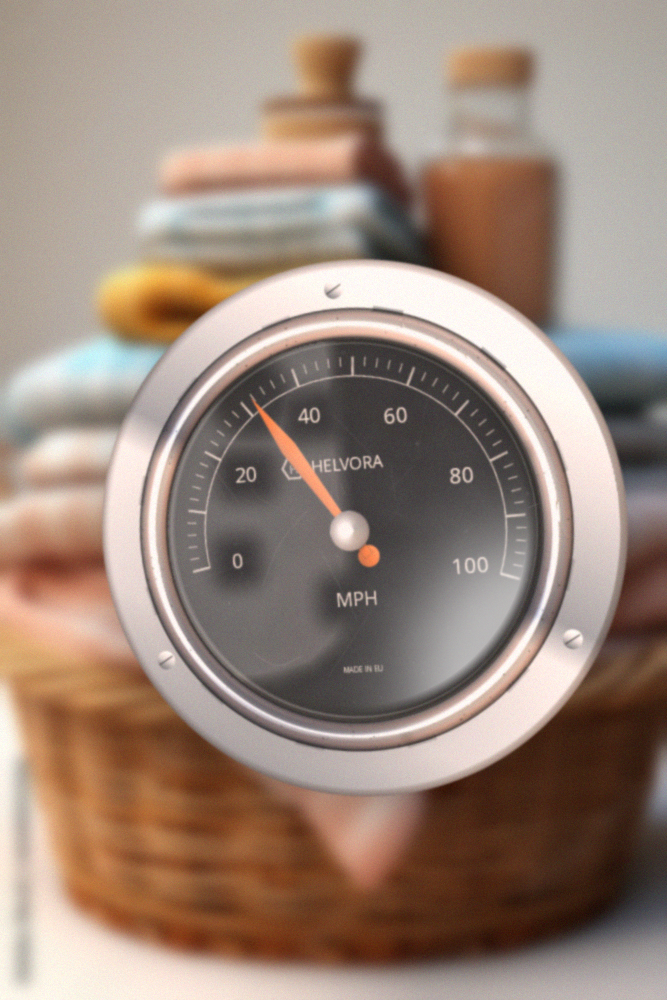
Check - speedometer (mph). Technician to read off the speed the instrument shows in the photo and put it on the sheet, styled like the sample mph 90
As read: mph 32
